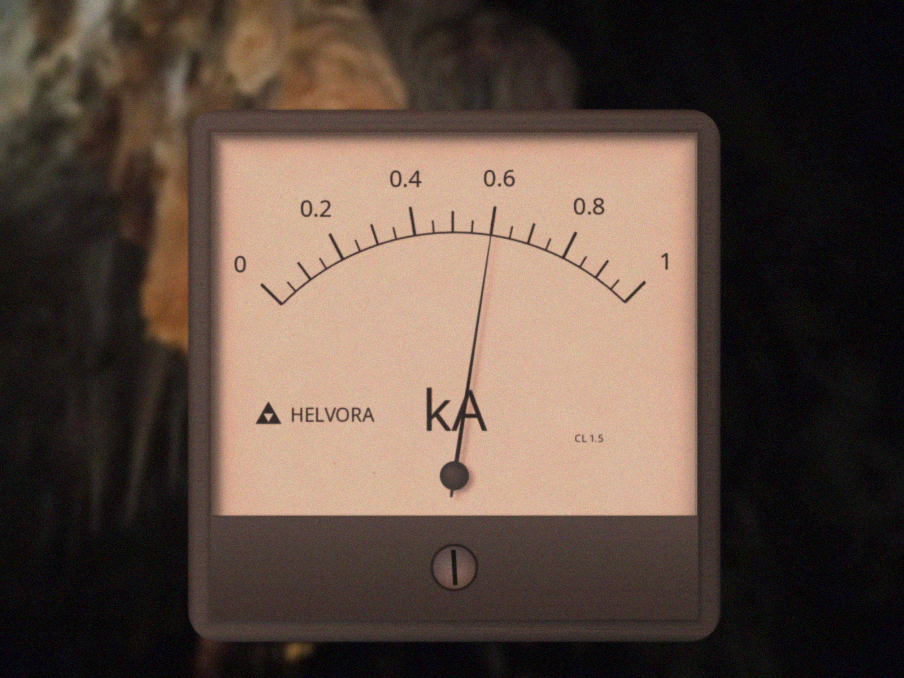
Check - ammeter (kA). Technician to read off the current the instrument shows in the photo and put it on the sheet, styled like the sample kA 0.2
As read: kA 0.6
